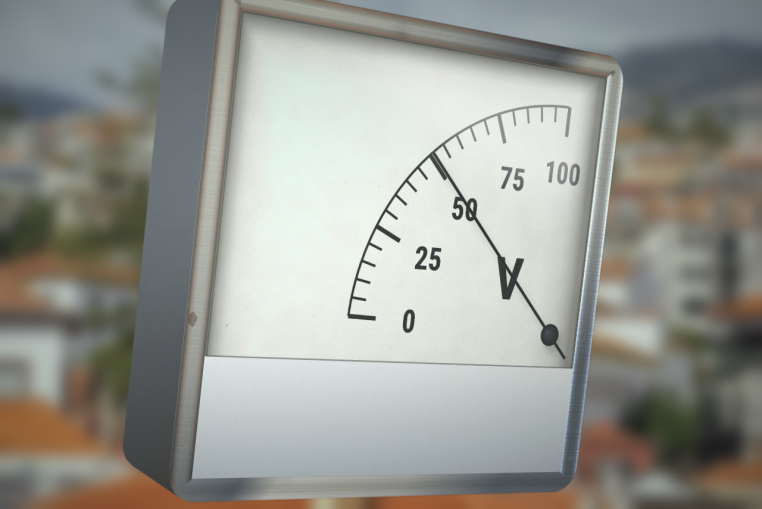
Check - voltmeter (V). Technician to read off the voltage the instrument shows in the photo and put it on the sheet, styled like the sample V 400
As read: V 50
